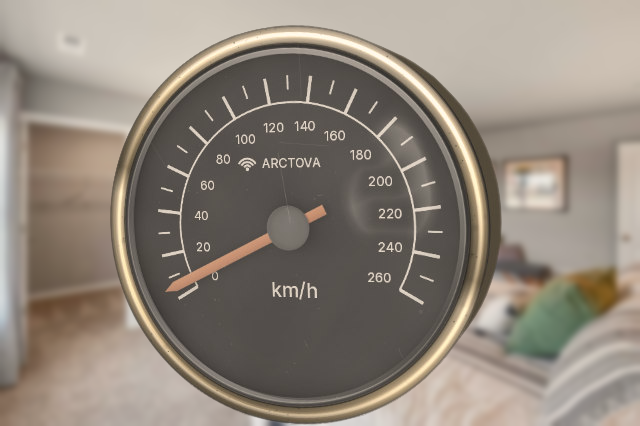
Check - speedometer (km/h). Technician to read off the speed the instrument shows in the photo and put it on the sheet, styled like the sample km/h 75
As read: km/h 5
